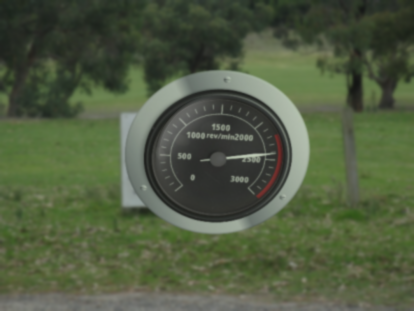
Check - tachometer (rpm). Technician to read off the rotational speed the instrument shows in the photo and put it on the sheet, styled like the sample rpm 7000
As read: rpm 2400
